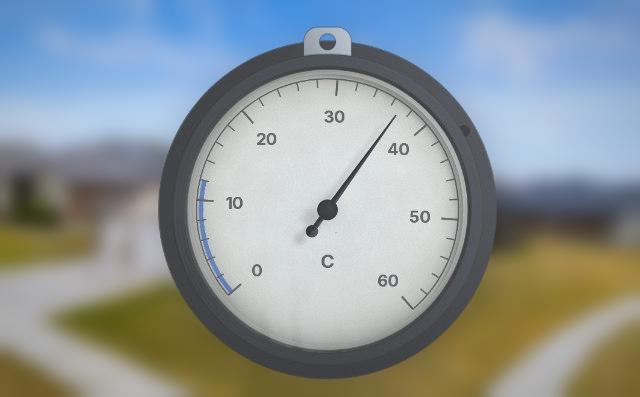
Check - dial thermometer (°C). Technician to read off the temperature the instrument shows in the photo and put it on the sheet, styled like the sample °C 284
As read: °C 37
